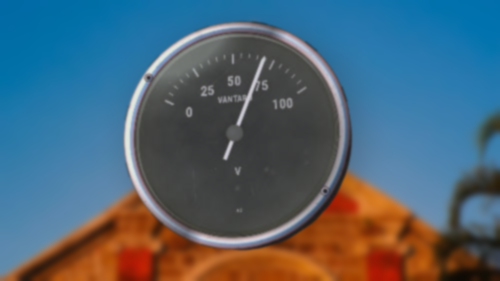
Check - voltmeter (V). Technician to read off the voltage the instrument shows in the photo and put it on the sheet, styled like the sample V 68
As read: V 70
